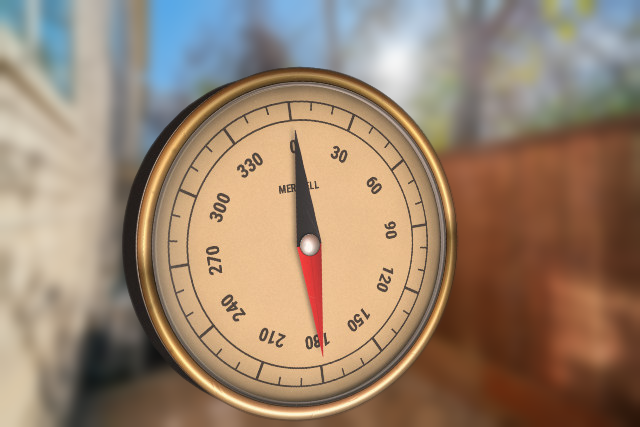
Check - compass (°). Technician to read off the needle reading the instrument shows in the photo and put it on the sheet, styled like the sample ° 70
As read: ° 180
